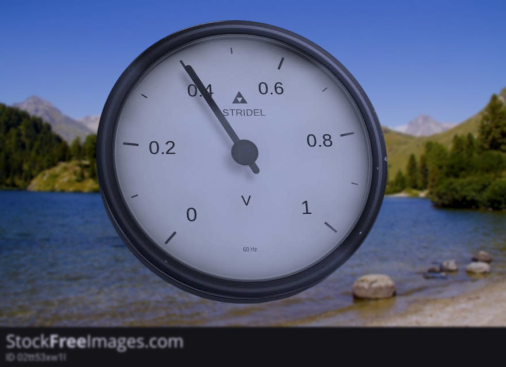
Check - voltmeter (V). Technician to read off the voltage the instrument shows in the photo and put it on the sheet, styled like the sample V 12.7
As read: V 0.4
